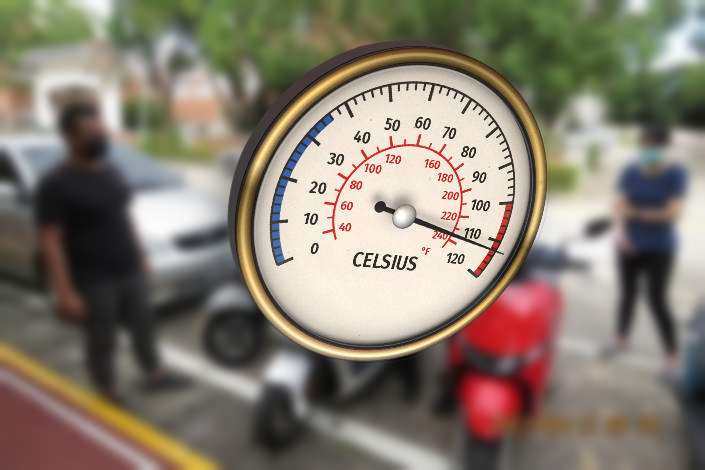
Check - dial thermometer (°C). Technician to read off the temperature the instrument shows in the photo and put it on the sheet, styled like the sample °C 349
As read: °C 112
